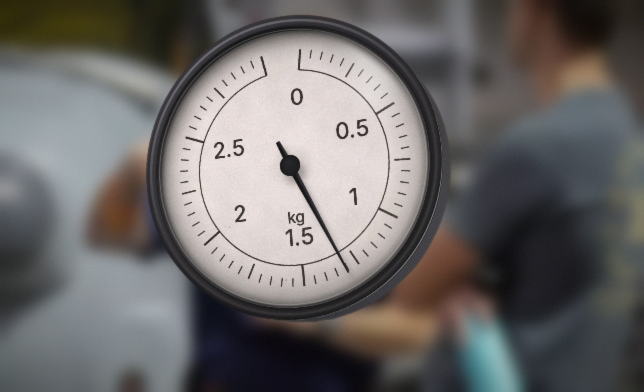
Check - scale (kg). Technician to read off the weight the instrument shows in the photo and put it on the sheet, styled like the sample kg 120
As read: kg 1.3
